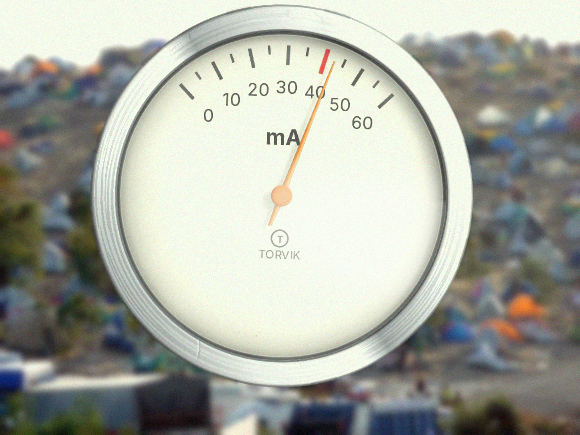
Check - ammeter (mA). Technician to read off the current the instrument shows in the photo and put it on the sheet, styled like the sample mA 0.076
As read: mA 42.5
